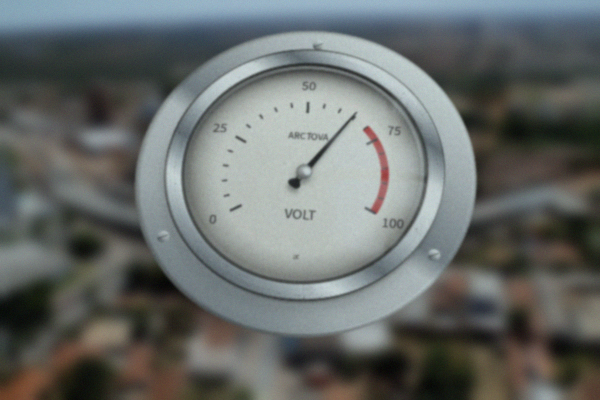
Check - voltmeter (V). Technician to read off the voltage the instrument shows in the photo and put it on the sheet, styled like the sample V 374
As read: V 65
